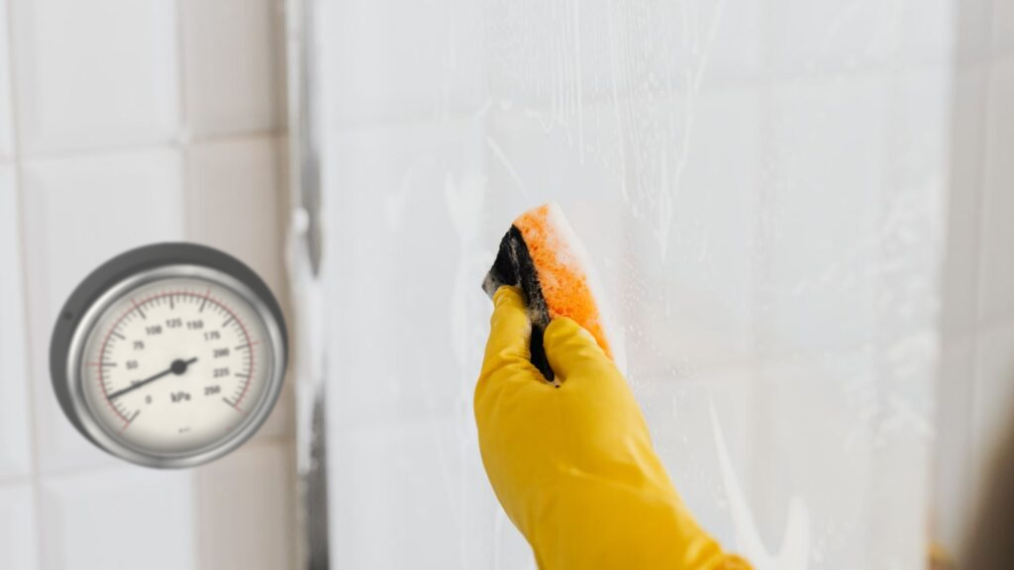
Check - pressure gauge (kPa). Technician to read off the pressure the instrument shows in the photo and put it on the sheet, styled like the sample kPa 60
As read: kPa 25
